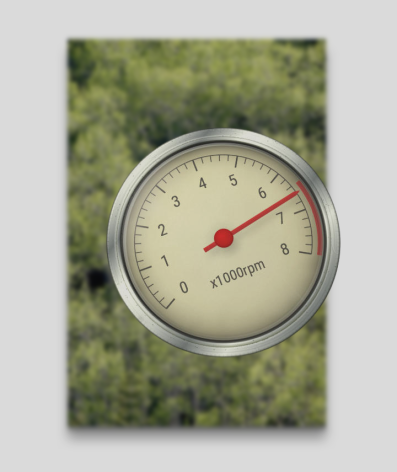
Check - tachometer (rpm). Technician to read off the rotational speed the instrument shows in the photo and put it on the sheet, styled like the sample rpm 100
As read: rpm 6600
